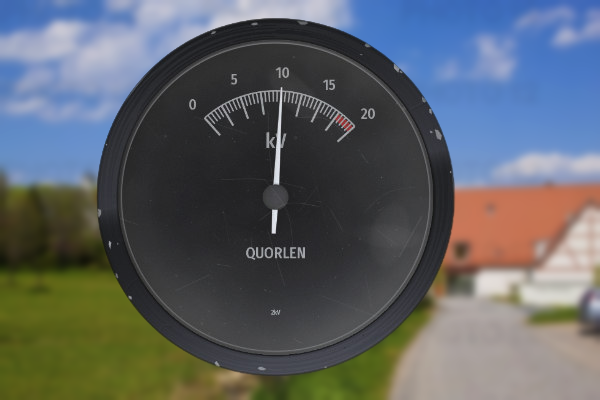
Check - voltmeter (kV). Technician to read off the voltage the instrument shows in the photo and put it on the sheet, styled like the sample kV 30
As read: kV 10
